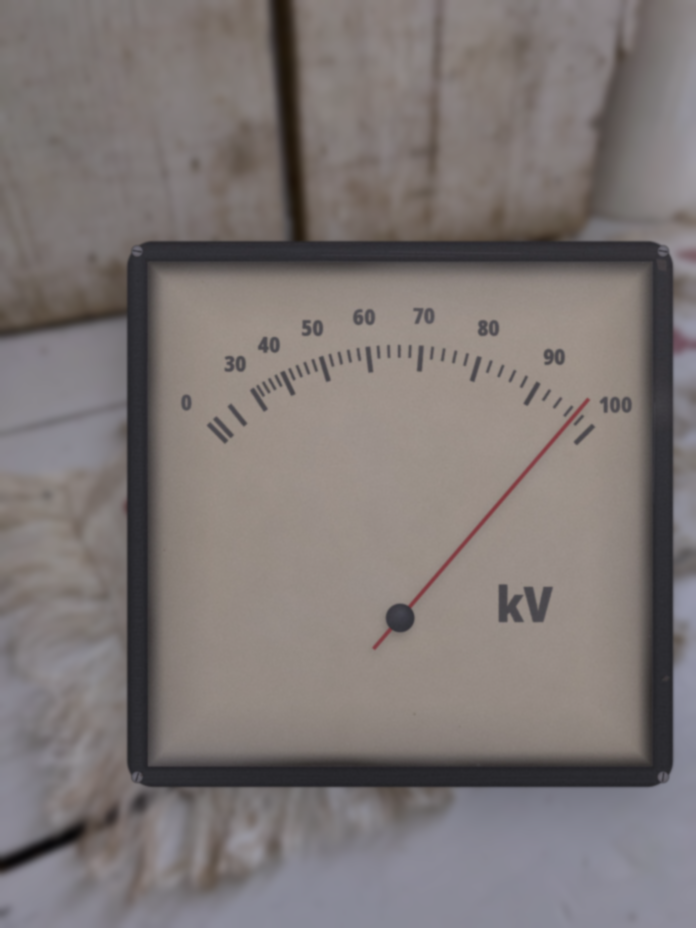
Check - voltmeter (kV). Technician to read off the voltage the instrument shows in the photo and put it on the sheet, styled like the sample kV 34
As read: kV 97
